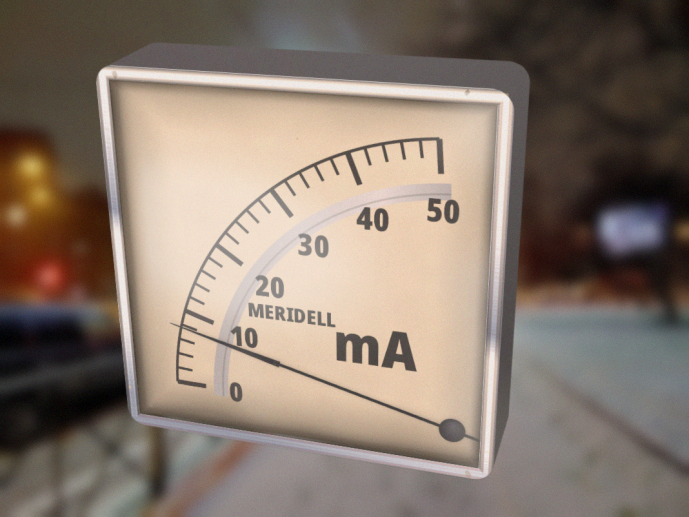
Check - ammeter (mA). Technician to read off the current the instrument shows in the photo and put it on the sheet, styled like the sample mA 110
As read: mA 8
